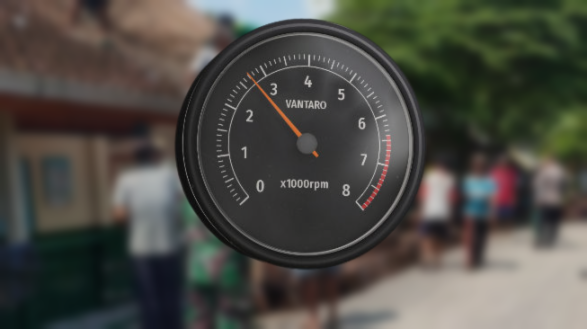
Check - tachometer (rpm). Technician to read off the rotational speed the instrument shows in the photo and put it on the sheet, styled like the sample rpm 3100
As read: rpm 2700
